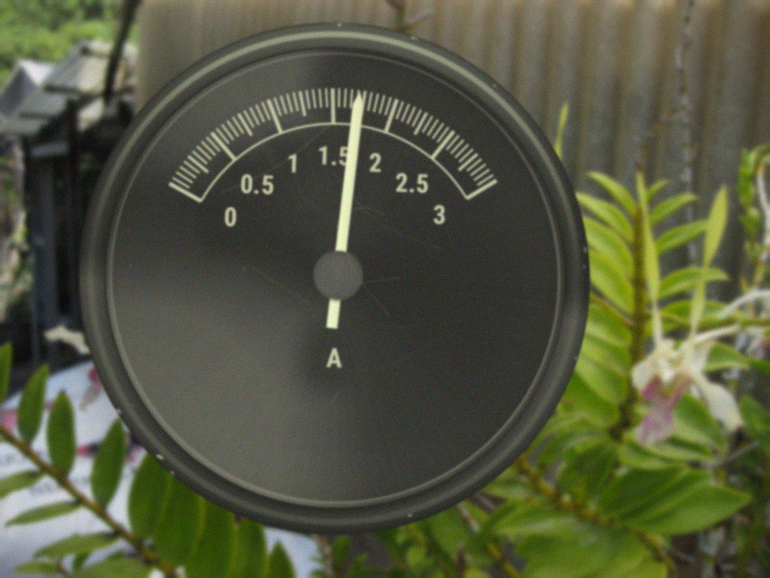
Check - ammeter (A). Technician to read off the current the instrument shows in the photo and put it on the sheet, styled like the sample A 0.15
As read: A 1.7
